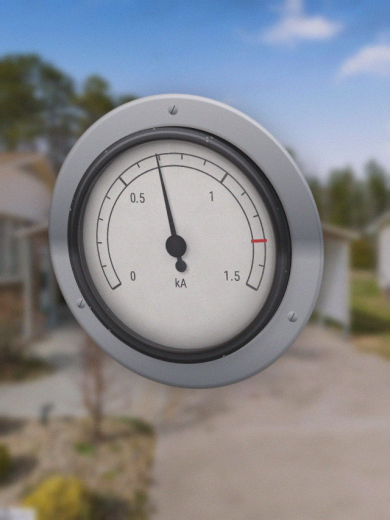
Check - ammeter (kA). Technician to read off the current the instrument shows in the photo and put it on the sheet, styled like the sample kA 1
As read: kA 0.7
